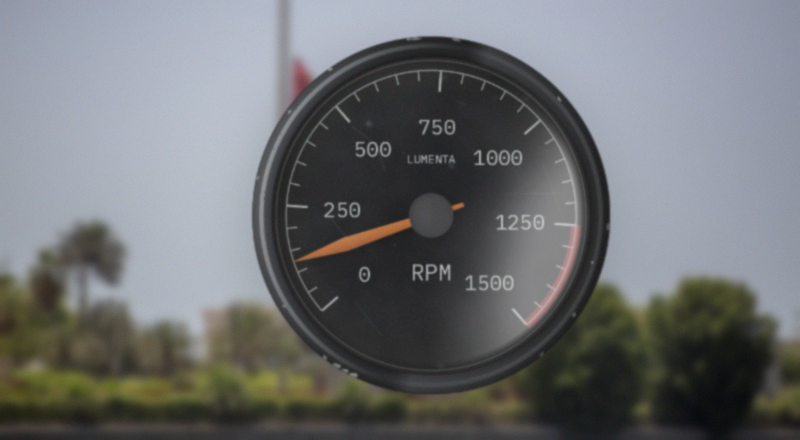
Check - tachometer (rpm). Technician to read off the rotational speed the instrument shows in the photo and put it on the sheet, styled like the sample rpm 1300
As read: rpm 125
